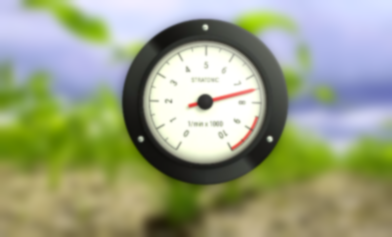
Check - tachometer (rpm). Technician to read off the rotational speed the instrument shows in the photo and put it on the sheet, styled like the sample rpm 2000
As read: rpm 7500
